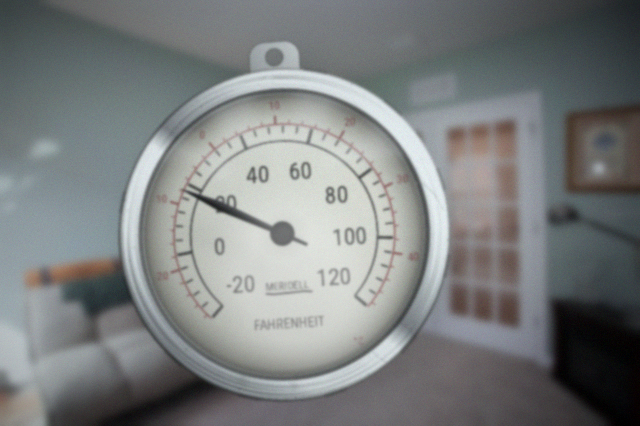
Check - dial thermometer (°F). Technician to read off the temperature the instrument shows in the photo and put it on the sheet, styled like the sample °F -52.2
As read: °F 18
